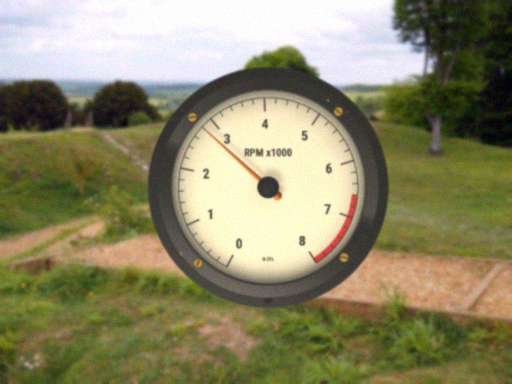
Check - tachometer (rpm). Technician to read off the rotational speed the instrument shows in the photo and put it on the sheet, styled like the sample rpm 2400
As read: rpm 2800
